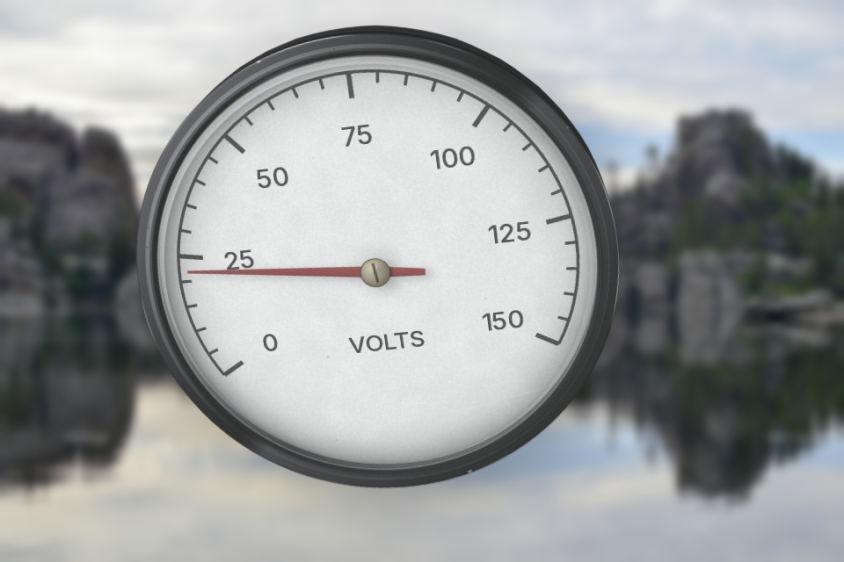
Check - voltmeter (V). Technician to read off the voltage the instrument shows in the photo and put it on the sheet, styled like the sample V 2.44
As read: V 22.5
